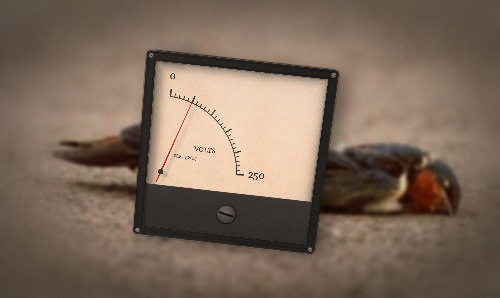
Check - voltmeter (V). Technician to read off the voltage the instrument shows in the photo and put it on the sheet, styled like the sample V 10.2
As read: V 50
